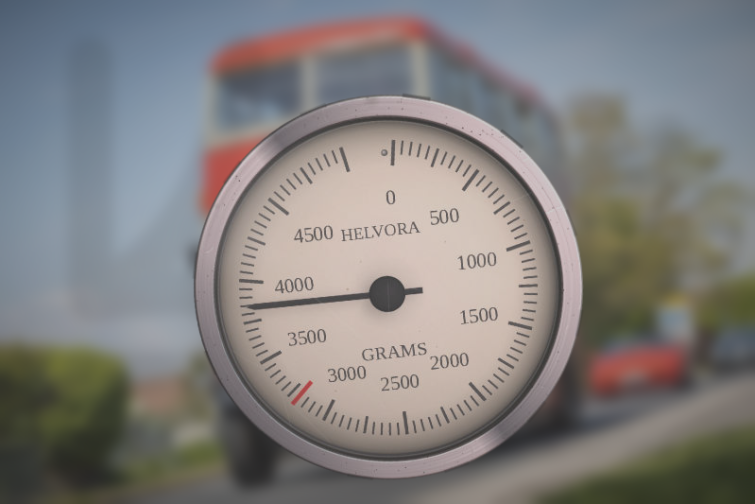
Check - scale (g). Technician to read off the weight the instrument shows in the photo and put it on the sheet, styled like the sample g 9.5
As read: g 3850
